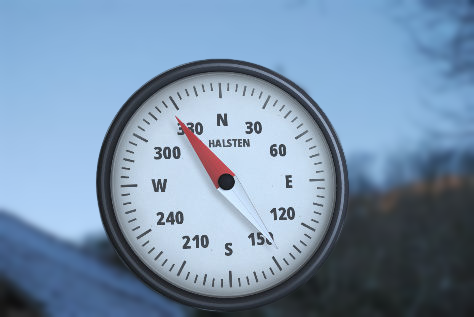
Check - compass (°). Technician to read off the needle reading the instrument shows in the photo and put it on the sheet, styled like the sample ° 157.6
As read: ° 325
